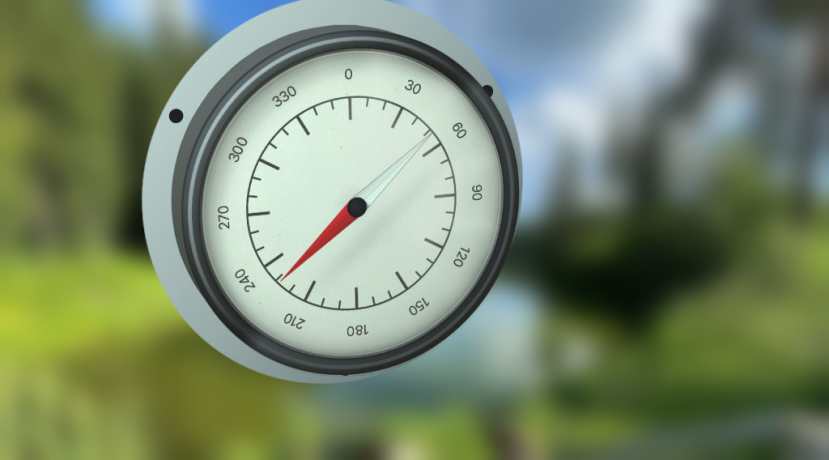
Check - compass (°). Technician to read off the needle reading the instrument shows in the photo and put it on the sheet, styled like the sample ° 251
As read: ° 230
